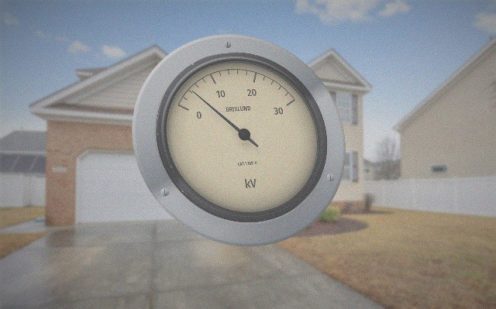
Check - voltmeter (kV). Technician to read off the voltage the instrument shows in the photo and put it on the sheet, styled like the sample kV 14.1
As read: kV 4
